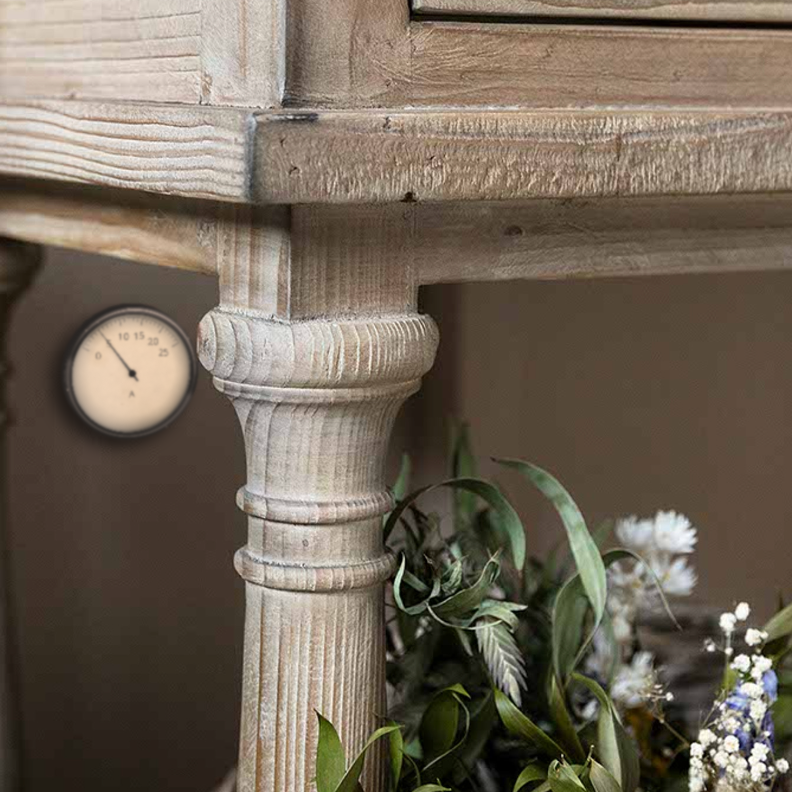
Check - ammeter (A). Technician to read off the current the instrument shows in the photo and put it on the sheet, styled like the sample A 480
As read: A 5
